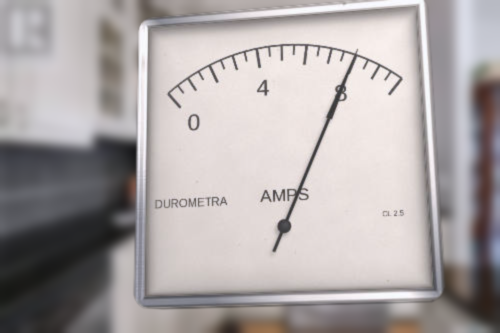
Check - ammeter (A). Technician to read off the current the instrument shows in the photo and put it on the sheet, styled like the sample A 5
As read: A 8
